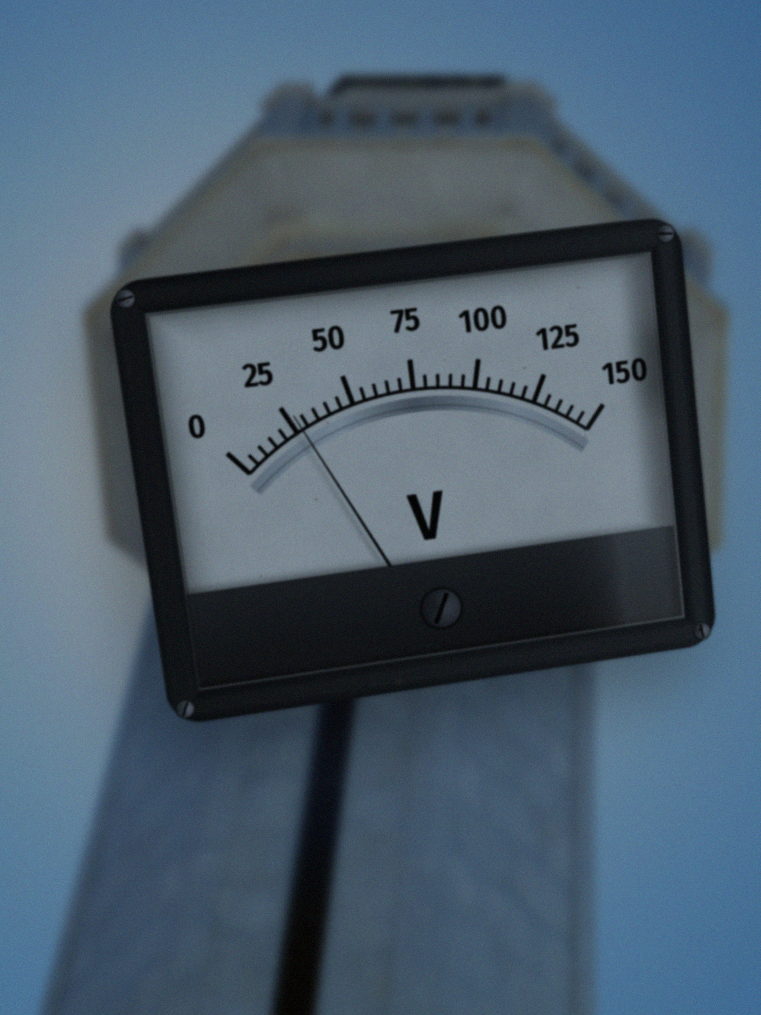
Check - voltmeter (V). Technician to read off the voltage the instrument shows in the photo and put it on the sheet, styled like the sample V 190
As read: V 27.5
